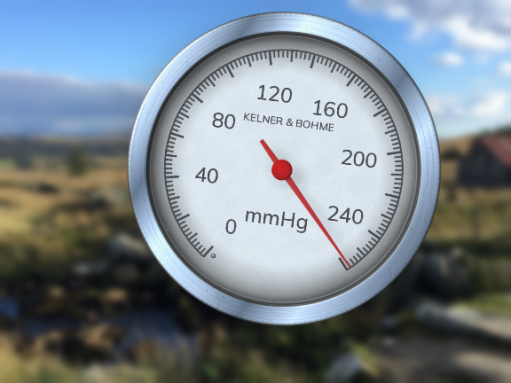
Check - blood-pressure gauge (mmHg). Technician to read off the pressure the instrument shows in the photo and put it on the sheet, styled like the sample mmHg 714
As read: mmHg 258
